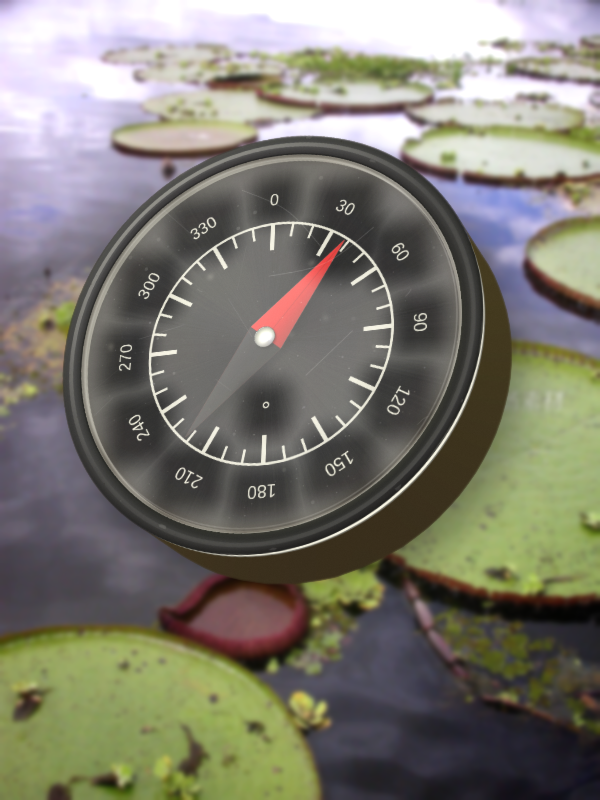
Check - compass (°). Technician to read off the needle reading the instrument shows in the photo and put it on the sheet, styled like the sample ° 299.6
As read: ° 40
